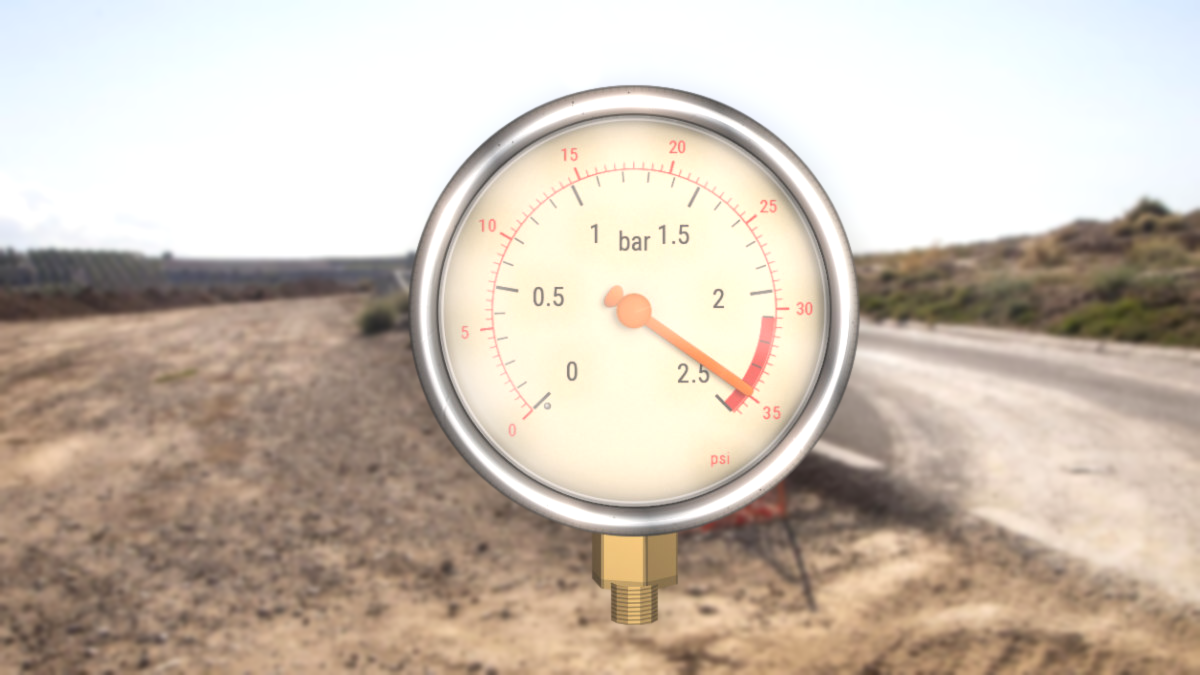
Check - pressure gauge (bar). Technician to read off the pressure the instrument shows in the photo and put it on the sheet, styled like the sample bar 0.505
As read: bar 2.4
